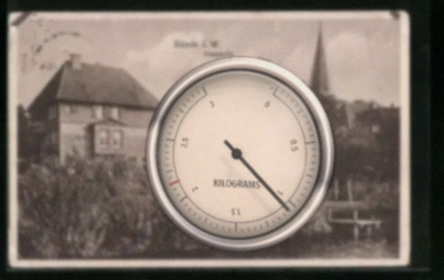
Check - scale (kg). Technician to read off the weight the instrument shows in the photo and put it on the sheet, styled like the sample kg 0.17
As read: kg 1.05
